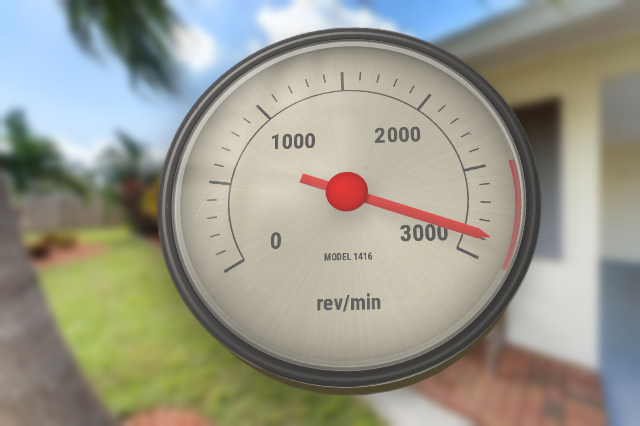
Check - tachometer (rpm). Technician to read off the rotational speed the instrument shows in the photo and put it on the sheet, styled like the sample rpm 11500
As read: rpm 2900
